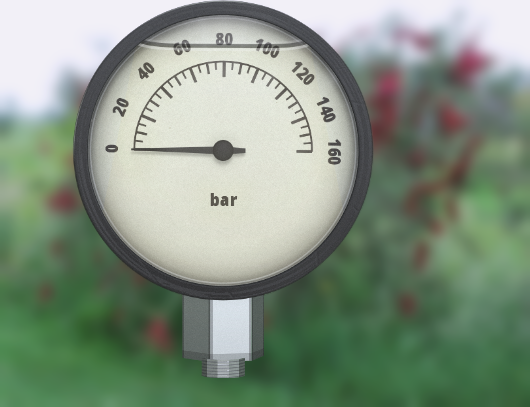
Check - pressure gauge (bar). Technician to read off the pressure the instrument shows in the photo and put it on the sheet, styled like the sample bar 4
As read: bar 0
